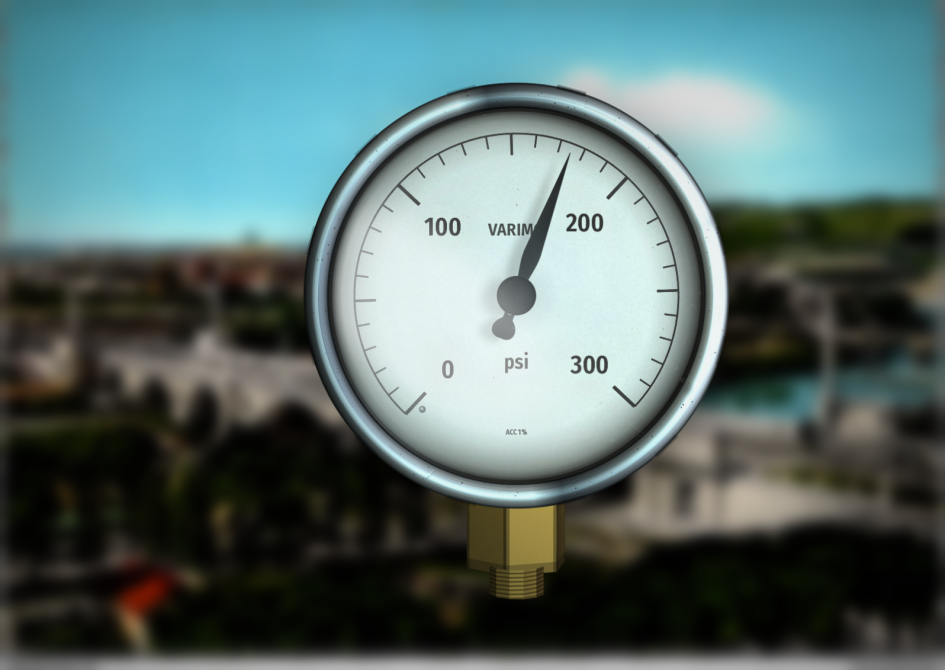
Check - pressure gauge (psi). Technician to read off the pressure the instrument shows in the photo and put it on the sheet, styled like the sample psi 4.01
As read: psi 175
